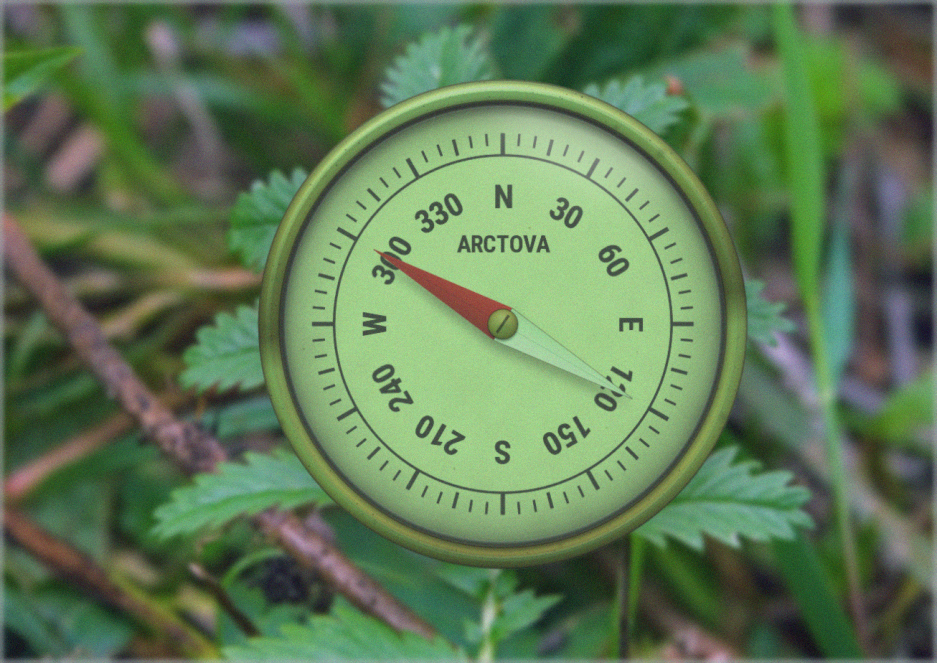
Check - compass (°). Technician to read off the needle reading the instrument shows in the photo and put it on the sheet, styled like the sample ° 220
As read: ° 300
